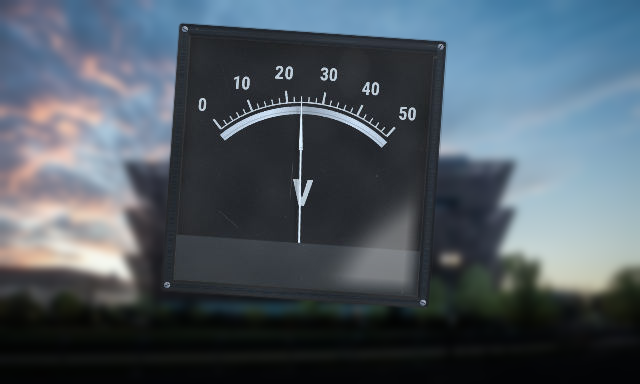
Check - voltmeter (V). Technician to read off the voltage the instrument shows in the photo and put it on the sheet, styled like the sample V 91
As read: V 24
